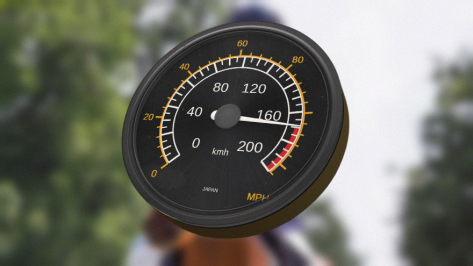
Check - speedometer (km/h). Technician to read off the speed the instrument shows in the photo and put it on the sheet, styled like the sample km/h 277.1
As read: km/h 170
